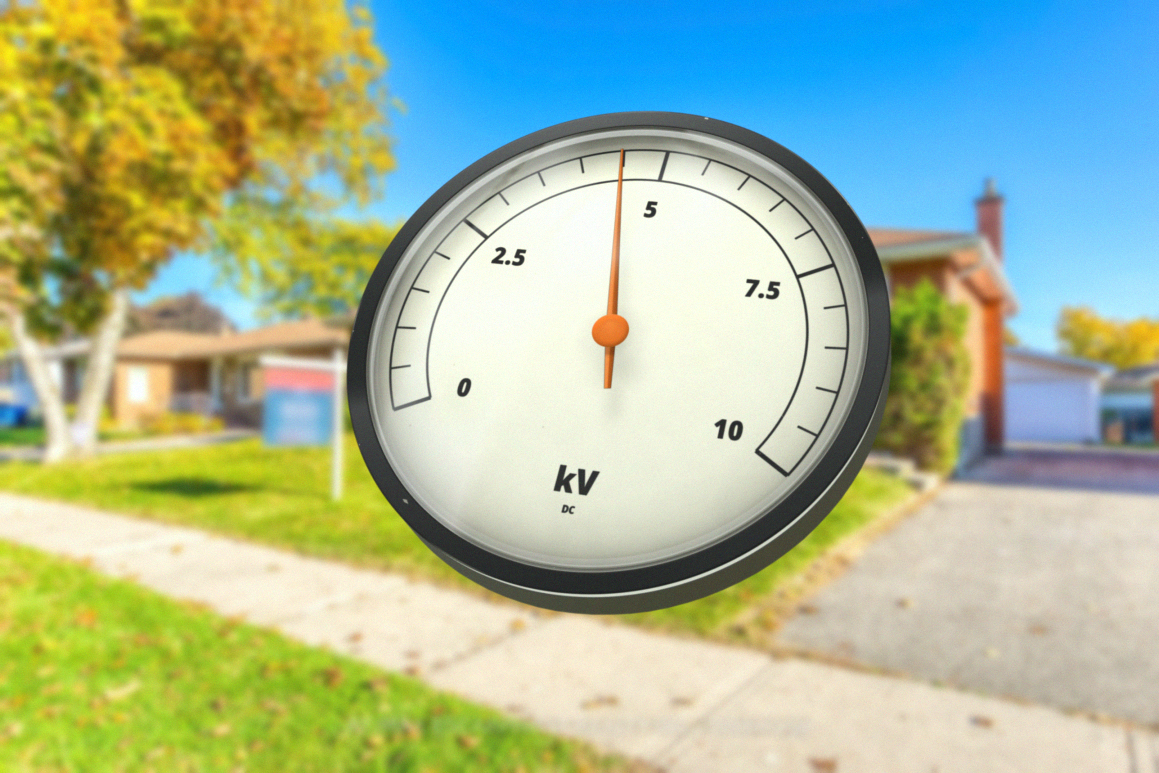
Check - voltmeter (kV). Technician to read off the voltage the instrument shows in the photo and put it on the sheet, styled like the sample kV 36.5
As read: kV 4.5
